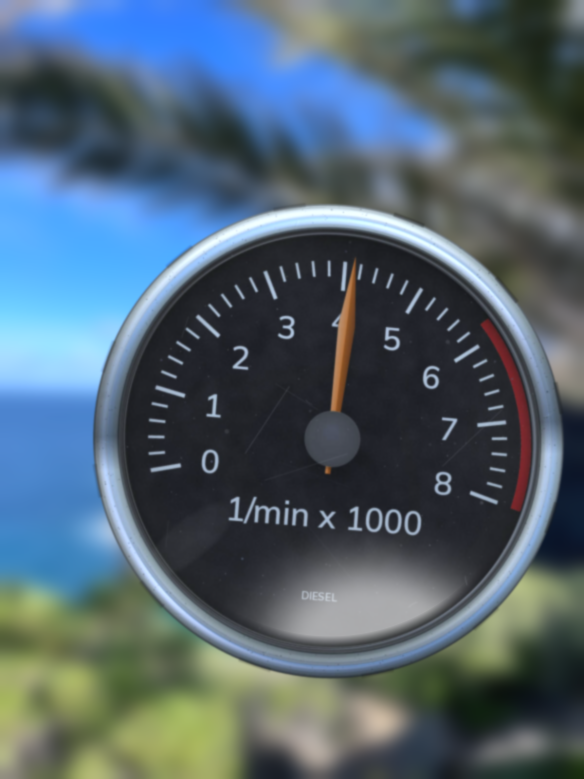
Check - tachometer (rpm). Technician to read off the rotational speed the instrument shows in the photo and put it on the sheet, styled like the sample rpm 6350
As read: rpm 4100
